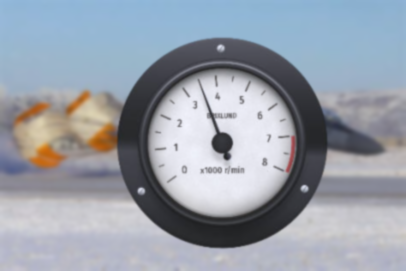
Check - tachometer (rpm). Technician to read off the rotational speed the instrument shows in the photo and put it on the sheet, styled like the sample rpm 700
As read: rpm 3500
